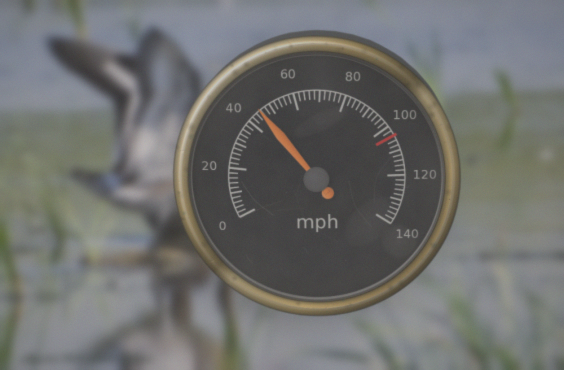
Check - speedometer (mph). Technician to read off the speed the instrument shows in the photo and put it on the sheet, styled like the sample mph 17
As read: mph 46
